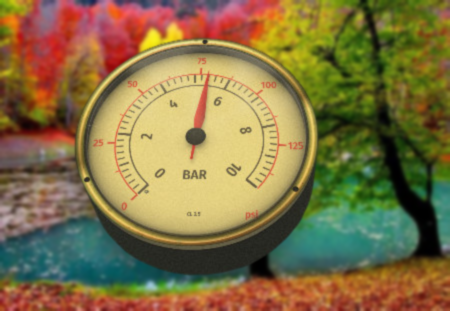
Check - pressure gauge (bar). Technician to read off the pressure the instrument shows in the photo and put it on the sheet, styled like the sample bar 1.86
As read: bar 5.4
